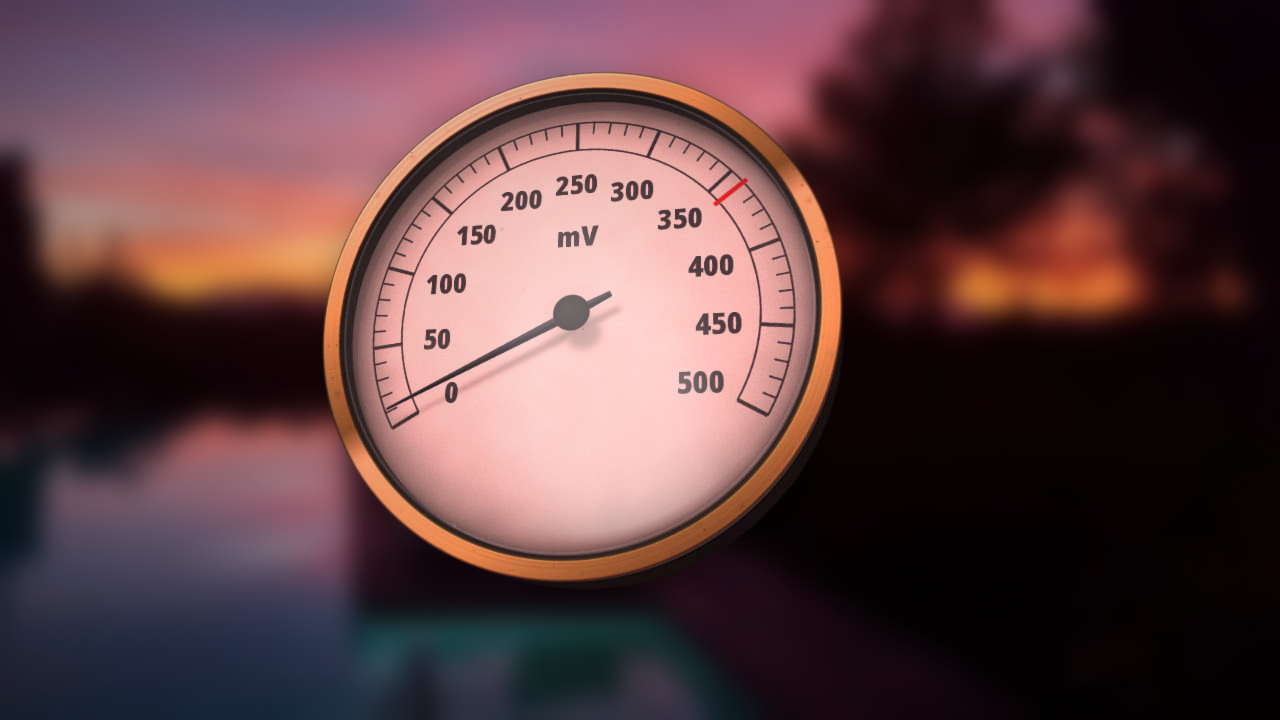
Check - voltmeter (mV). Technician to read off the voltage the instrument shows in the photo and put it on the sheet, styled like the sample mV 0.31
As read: mV 10
